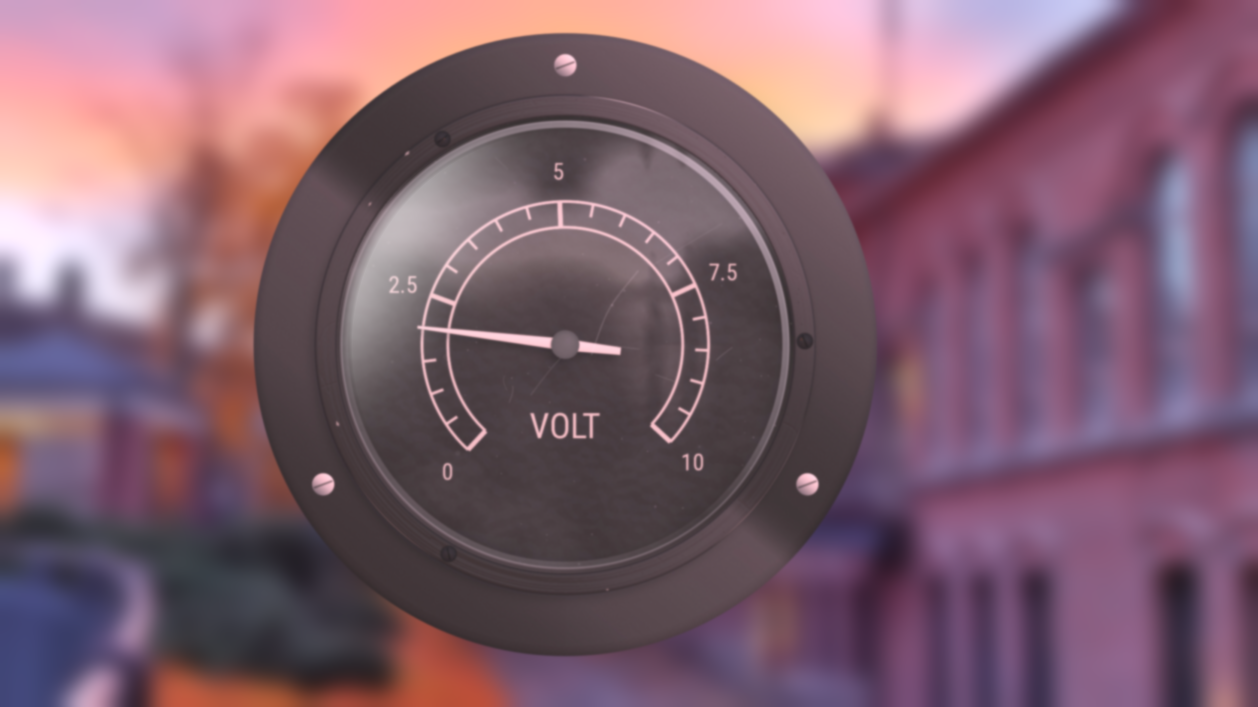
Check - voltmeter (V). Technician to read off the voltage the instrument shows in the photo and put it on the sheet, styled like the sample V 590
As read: V 2
